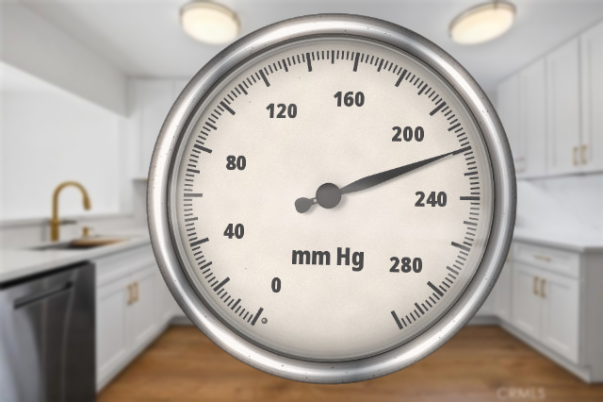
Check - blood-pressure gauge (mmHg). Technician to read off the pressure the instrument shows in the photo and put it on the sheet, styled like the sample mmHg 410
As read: mmHg 220
